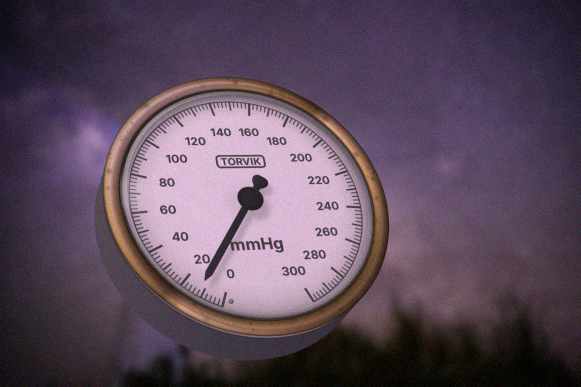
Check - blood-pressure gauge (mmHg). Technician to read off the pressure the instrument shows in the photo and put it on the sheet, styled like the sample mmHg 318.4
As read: mmHg 12
